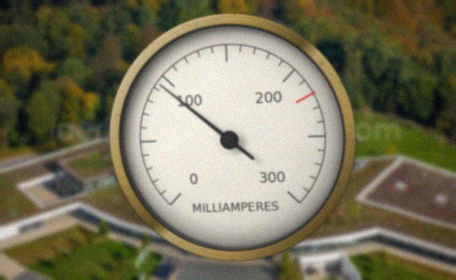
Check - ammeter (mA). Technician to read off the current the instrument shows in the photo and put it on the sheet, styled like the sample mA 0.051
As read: mA 95
